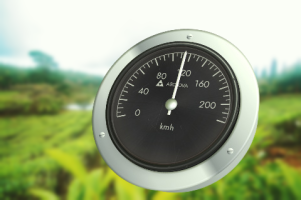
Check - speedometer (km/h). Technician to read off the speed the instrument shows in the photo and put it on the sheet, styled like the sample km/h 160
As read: km/h 115
